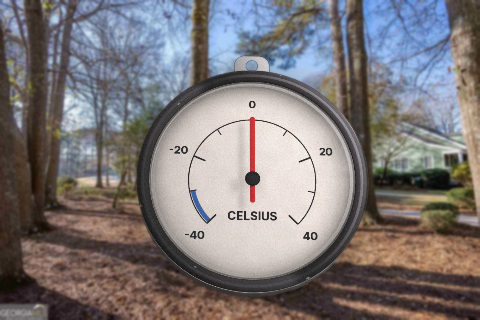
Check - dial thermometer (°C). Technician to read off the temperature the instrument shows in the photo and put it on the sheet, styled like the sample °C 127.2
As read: °C 0
